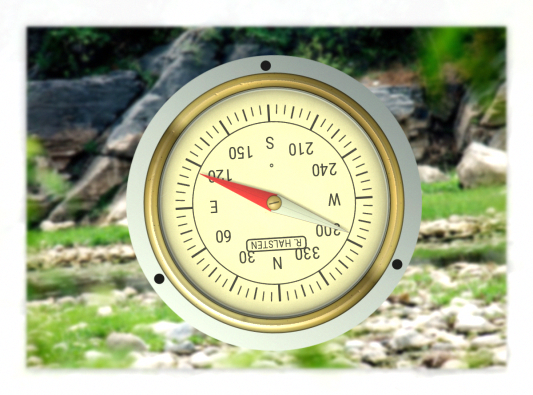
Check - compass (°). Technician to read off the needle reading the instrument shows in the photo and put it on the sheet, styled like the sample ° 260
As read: ° 115
